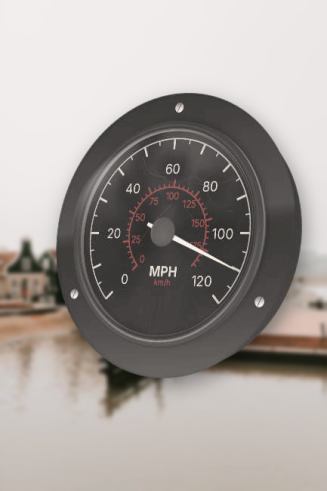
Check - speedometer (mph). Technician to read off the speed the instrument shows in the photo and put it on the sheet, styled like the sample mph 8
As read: mph 110
